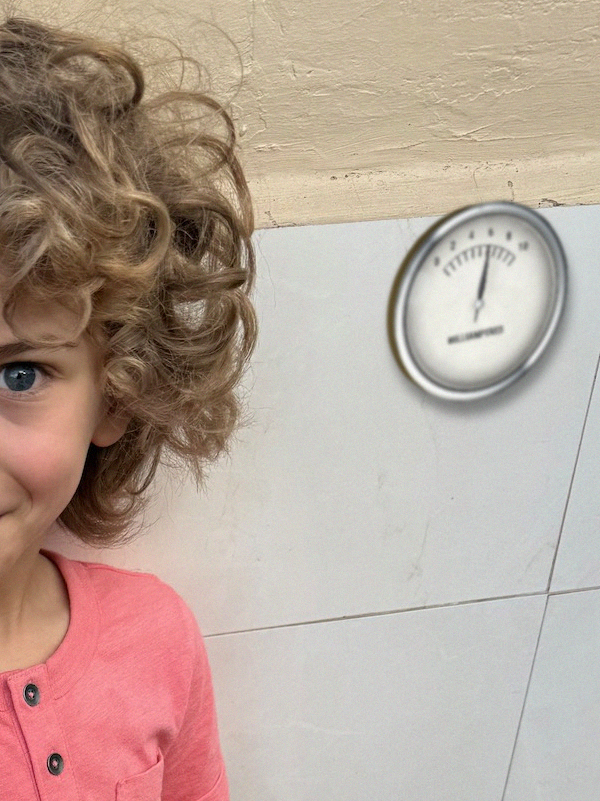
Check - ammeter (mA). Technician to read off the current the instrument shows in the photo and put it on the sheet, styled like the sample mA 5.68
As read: mA 6
